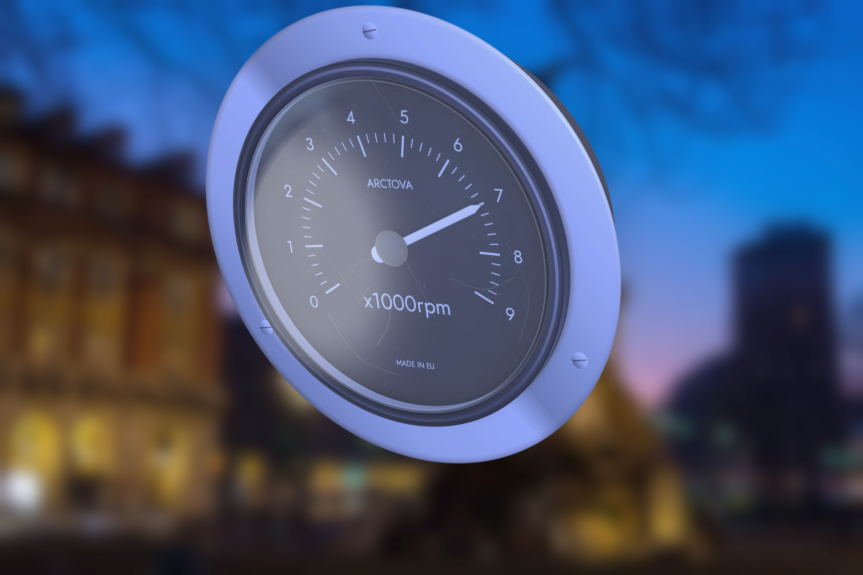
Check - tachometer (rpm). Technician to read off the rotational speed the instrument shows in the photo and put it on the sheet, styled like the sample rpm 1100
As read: rpm 7000
